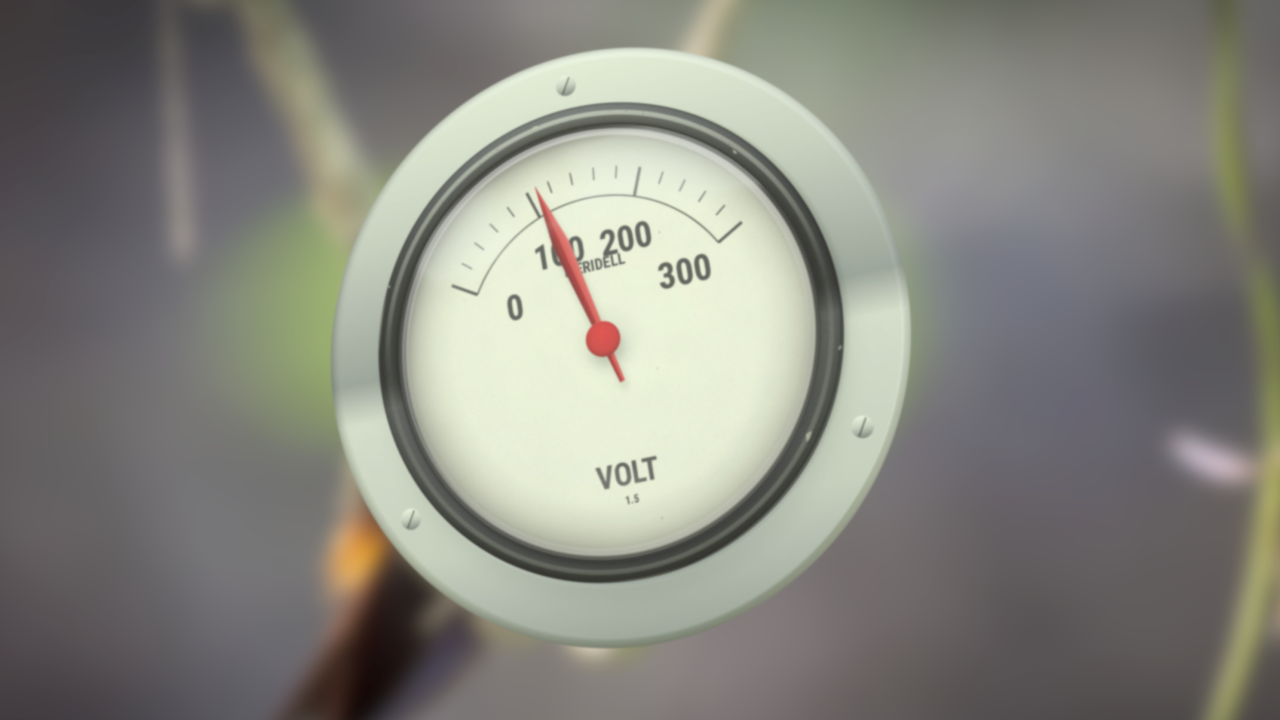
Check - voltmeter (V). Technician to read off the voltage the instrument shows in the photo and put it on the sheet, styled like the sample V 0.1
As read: V 110
